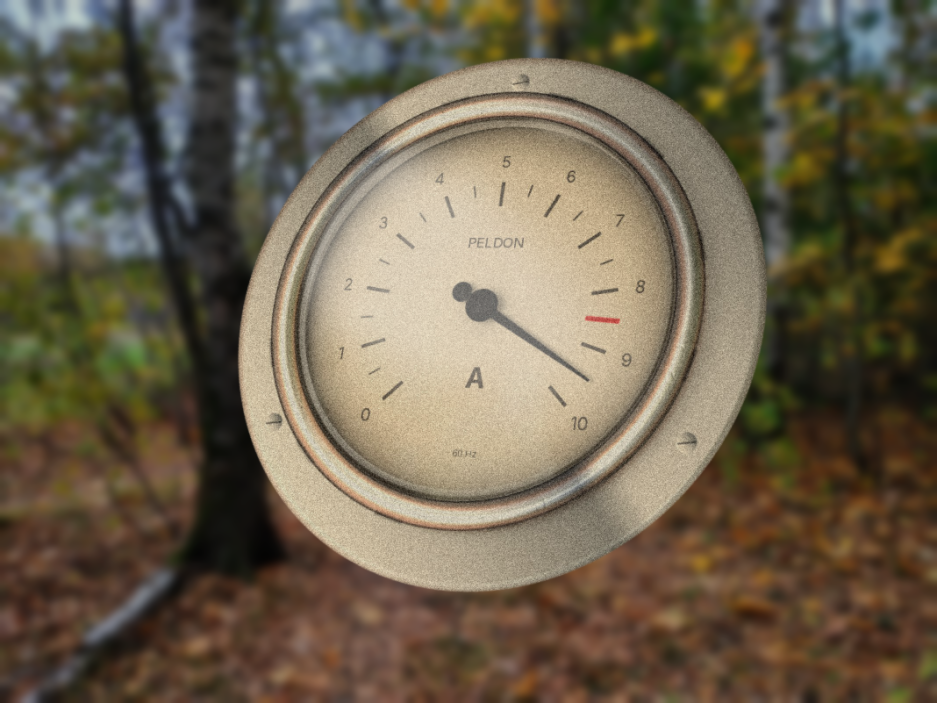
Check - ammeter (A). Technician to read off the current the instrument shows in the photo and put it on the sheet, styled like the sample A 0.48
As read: A 9.5
